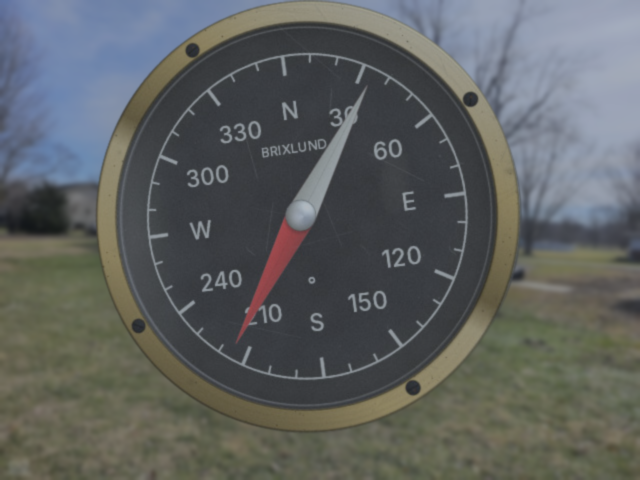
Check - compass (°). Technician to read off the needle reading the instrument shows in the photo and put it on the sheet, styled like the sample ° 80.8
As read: ° 215
